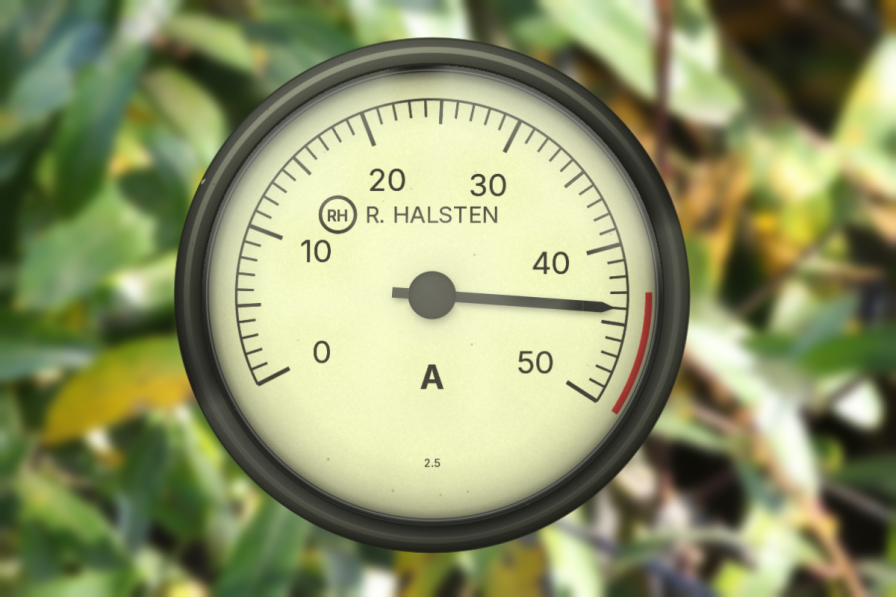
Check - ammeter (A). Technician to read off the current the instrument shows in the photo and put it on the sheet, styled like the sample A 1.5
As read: A 44
